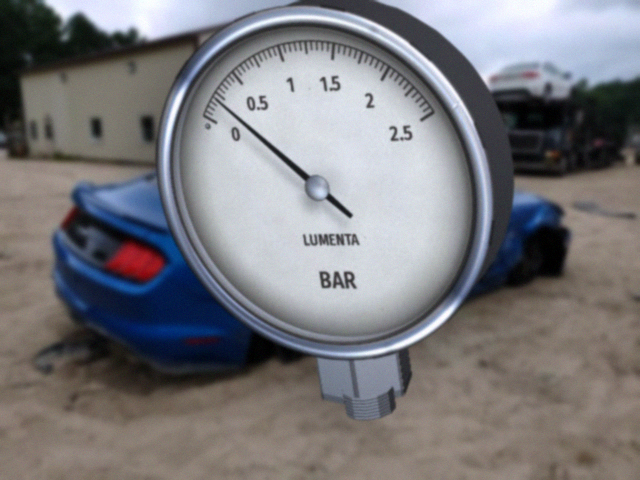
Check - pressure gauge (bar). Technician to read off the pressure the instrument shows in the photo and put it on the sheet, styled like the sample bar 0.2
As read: bar 0.25
